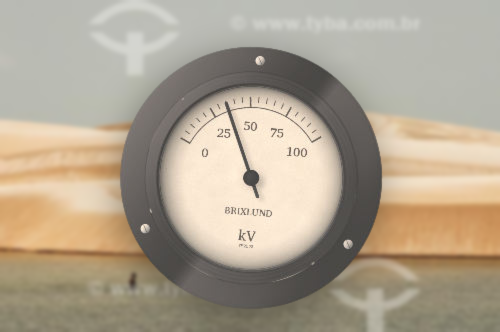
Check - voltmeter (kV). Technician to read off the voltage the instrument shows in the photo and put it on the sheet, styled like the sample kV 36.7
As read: kV 35
